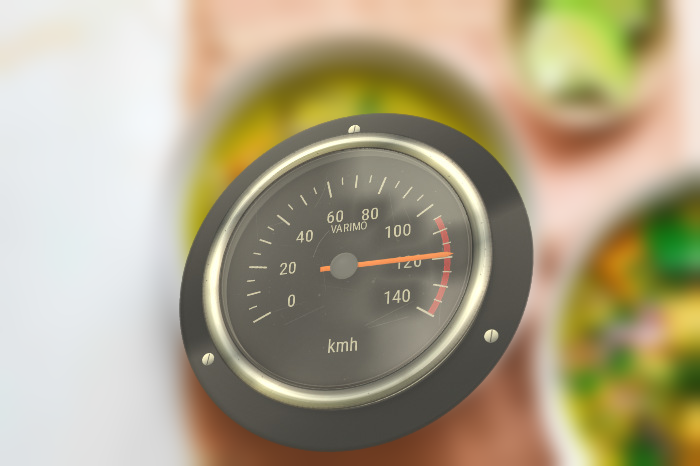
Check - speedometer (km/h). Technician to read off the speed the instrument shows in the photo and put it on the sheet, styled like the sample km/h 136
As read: km/h 120
